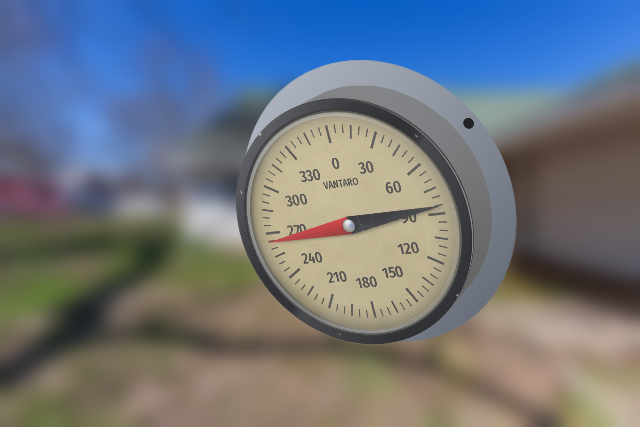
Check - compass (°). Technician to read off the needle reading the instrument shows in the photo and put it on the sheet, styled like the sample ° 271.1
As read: ° 265
